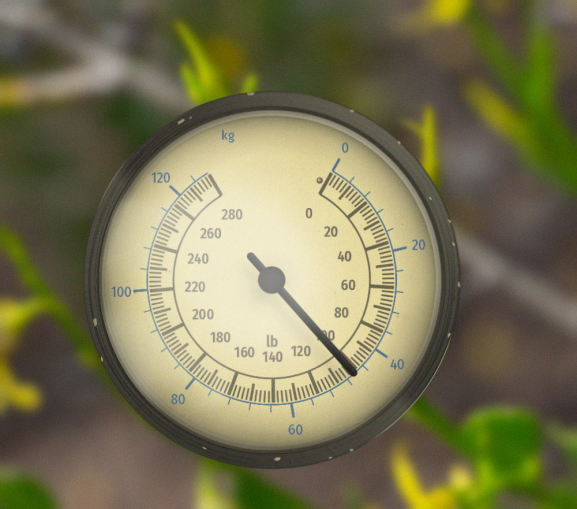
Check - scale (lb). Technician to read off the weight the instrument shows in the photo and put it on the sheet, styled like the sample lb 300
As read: lb 102
